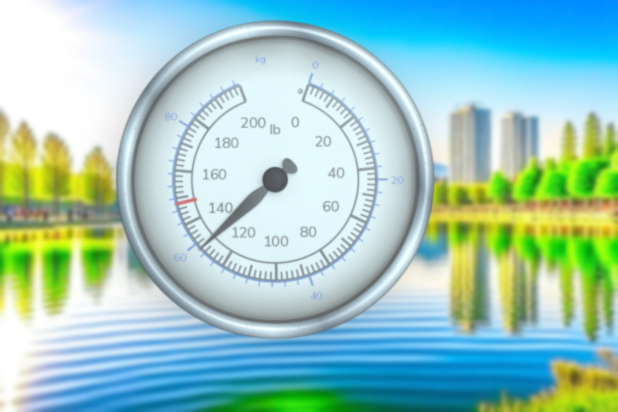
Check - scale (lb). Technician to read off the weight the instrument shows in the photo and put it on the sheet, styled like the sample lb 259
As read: lb 130
